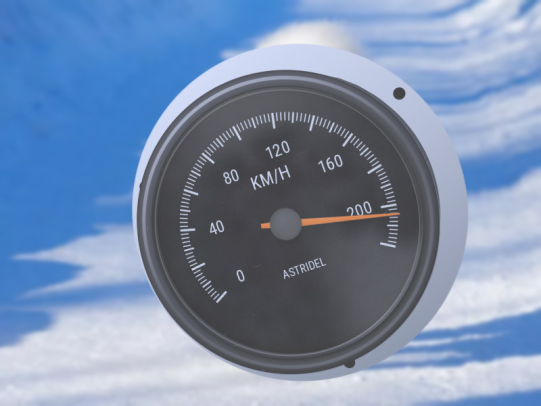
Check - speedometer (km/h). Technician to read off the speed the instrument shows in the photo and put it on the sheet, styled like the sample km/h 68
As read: km/h 204
